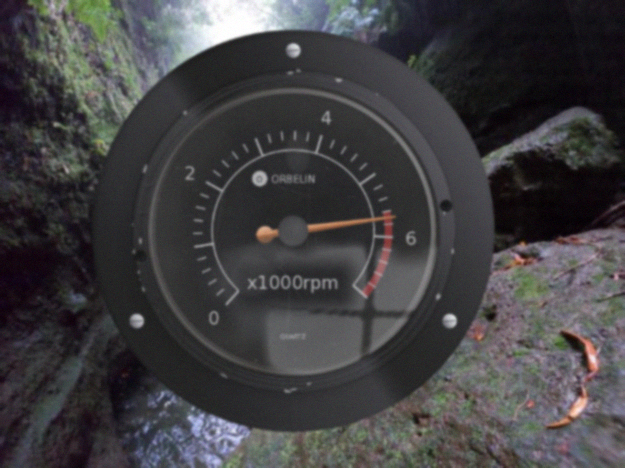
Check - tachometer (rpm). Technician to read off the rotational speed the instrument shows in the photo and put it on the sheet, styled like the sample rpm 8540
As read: rpm 5700
